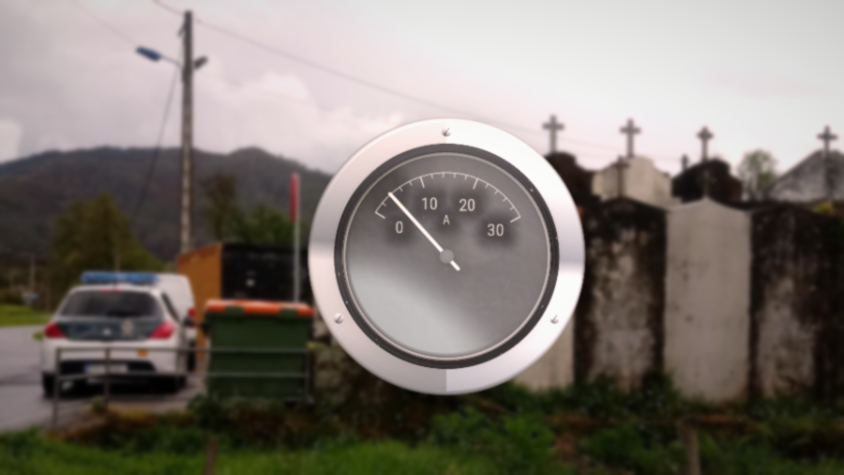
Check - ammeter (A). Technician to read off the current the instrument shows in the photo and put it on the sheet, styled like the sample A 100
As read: A 4
